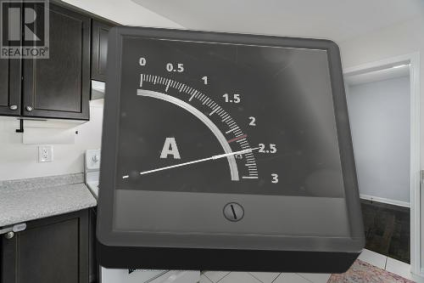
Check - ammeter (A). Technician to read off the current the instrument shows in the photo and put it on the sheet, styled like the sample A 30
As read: A 2.5
